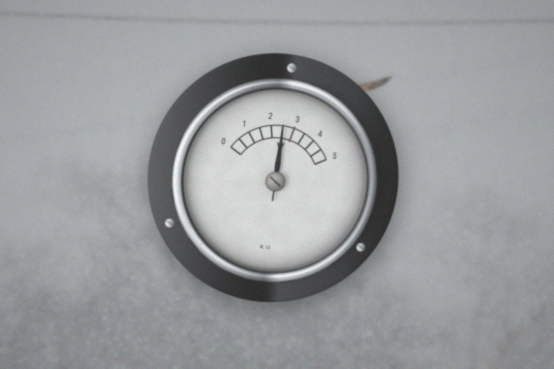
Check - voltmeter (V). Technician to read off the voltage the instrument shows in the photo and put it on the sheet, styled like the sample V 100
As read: V 2.5
